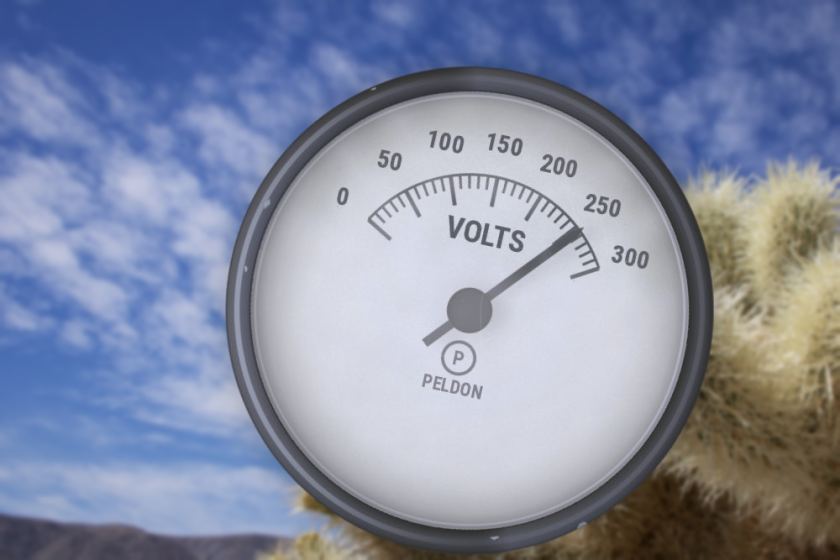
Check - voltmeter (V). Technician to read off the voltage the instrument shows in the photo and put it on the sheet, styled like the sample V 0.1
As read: V 255
